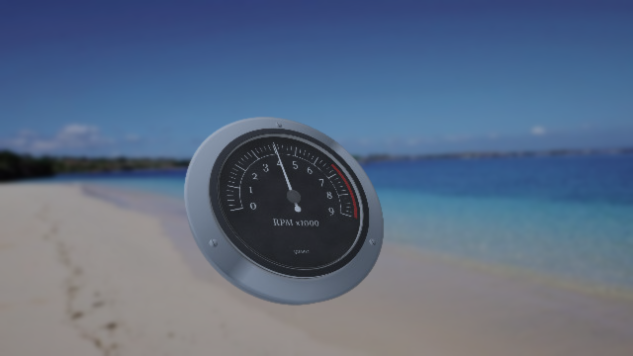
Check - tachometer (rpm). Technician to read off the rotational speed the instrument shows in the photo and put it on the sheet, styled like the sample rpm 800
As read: rpm 4000
